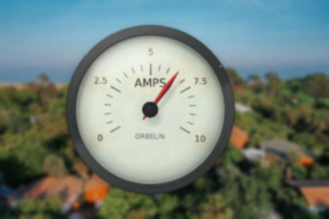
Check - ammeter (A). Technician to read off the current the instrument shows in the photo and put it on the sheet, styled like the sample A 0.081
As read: A 6.5
